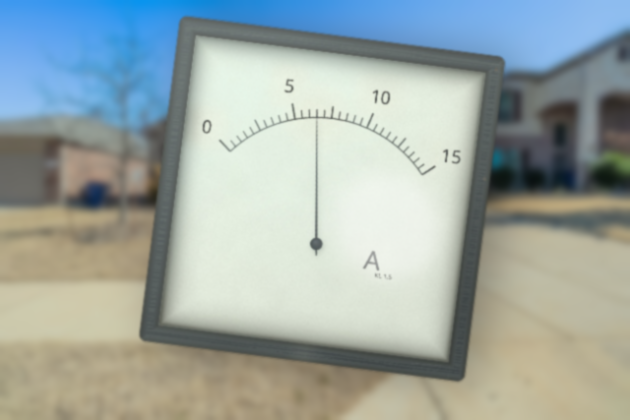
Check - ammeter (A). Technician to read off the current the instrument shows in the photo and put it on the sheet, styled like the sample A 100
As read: A 6.5
